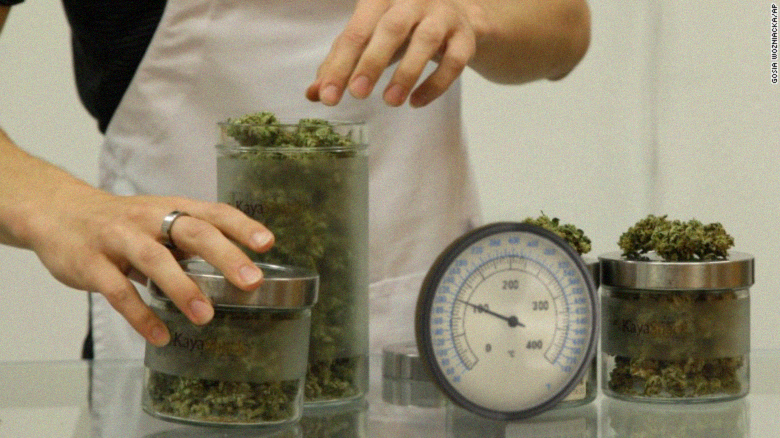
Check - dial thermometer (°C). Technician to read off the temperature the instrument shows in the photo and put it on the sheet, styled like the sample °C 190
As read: °C 100
